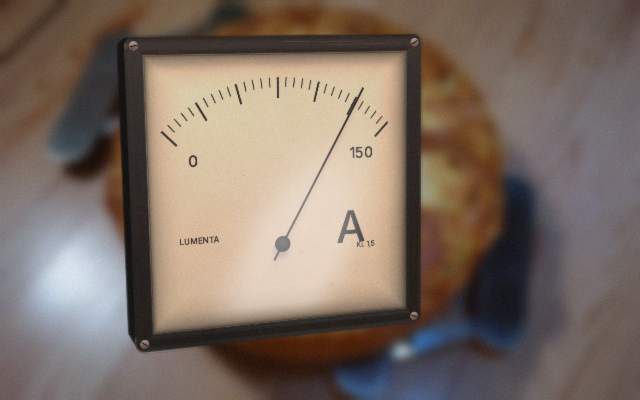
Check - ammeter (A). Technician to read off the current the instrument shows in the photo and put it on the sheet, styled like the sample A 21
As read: A 125
